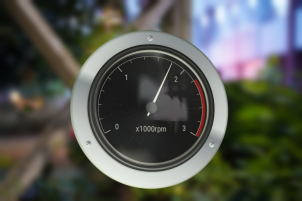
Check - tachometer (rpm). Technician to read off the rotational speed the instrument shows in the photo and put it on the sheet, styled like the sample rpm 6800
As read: rpm 1800
